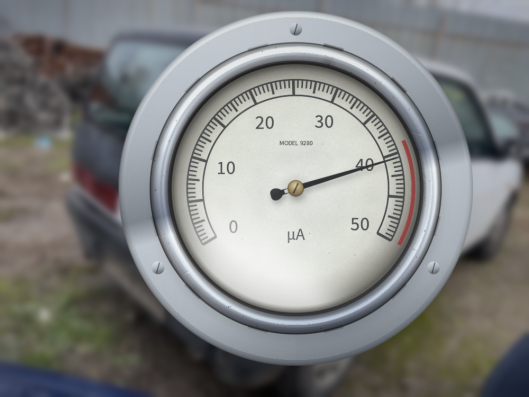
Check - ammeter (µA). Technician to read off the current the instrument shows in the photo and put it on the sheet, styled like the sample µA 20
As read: µA 40.5
